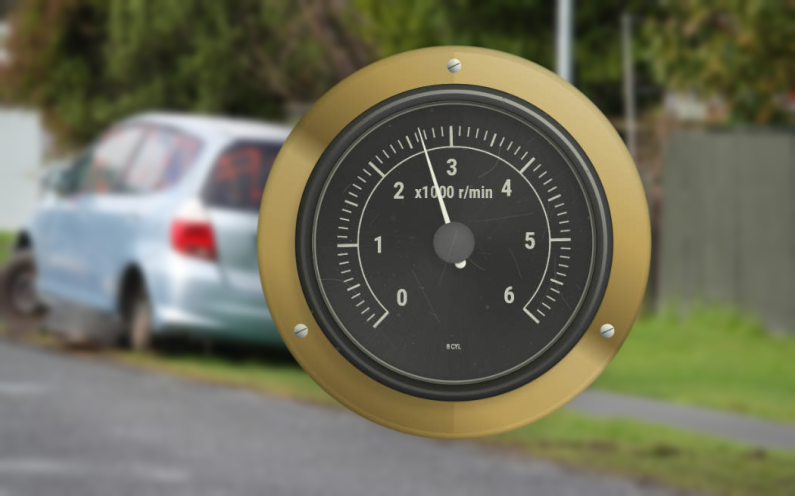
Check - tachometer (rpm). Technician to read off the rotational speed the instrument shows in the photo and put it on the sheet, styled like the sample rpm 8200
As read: rpm 2650
